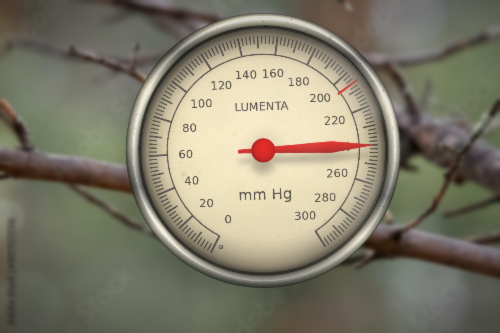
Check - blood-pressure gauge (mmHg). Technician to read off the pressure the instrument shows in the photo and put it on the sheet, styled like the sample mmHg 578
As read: mmHg 240
